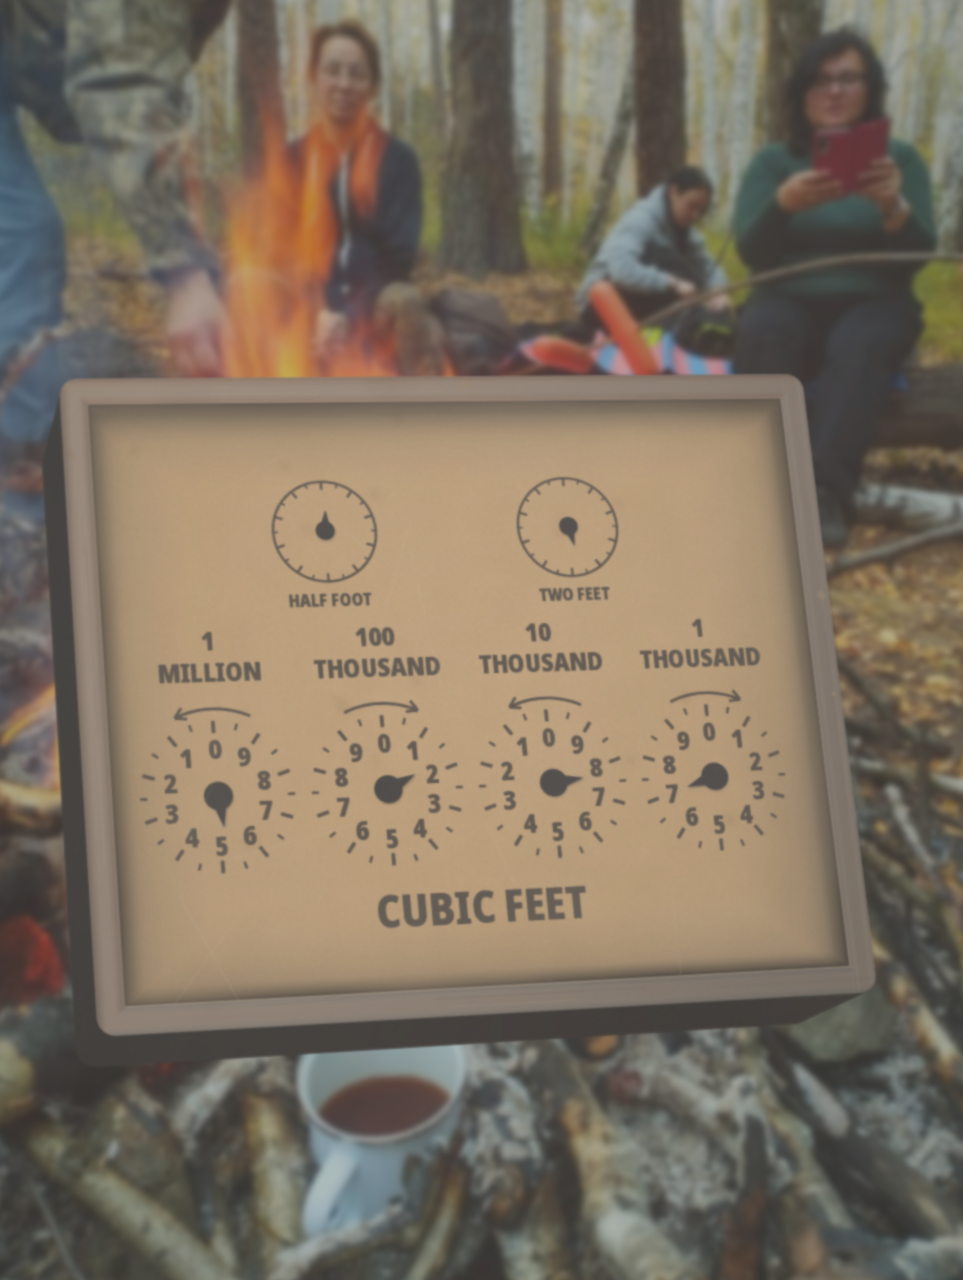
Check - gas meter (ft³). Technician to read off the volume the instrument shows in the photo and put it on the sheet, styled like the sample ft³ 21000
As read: ft³ 517700
